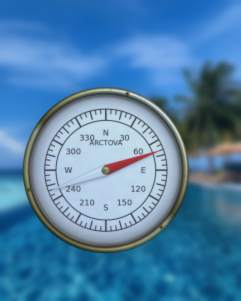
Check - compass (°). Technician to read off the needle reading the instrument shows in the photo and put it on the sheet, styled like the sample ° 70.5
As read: ° 70
